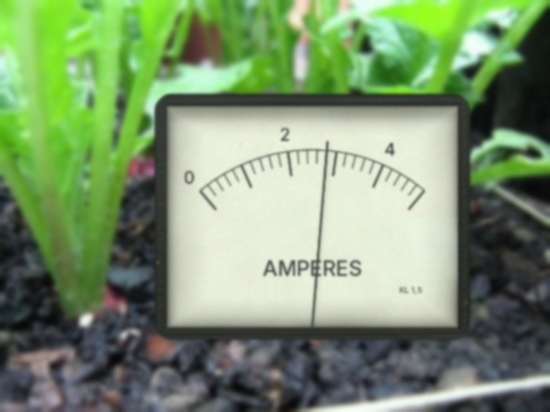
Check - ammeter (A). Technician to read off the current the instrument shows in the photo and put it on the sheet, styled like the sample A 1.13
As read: A 2.8
